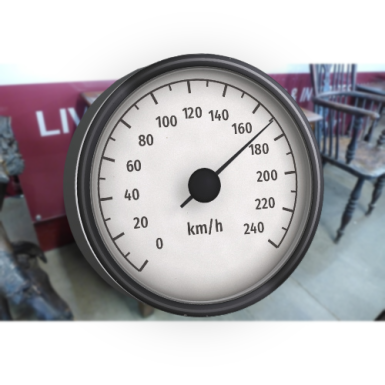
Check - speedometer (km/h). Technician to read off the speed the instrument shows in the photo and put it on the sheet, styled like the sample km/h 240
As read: km/h 170
